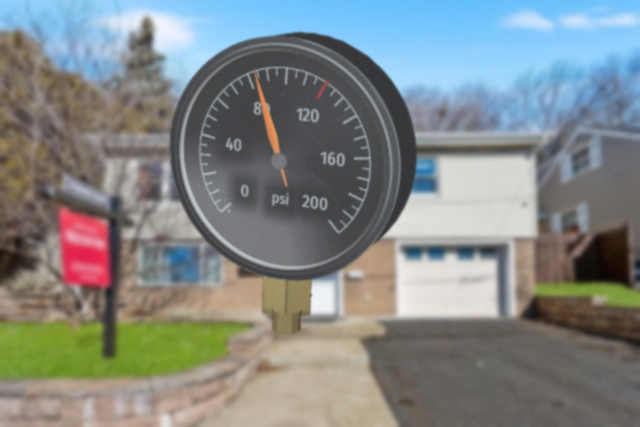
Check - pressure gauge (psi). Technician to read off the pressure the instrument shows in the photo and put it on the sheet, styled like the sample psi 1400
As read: psi 85
